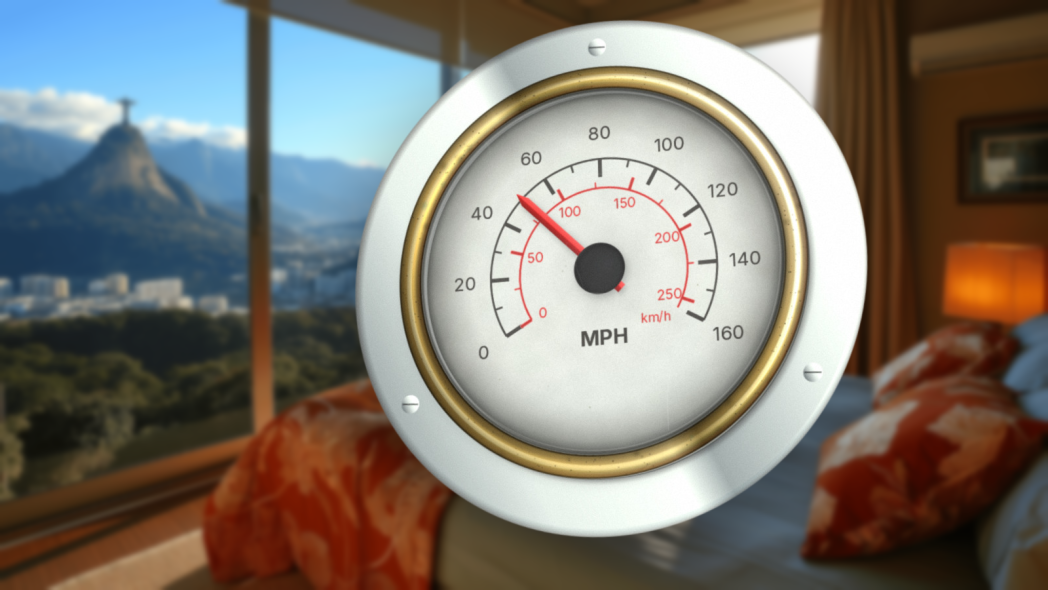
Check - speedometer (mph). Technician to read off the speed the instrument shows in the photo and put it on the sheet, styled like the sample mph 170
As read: mph 50
